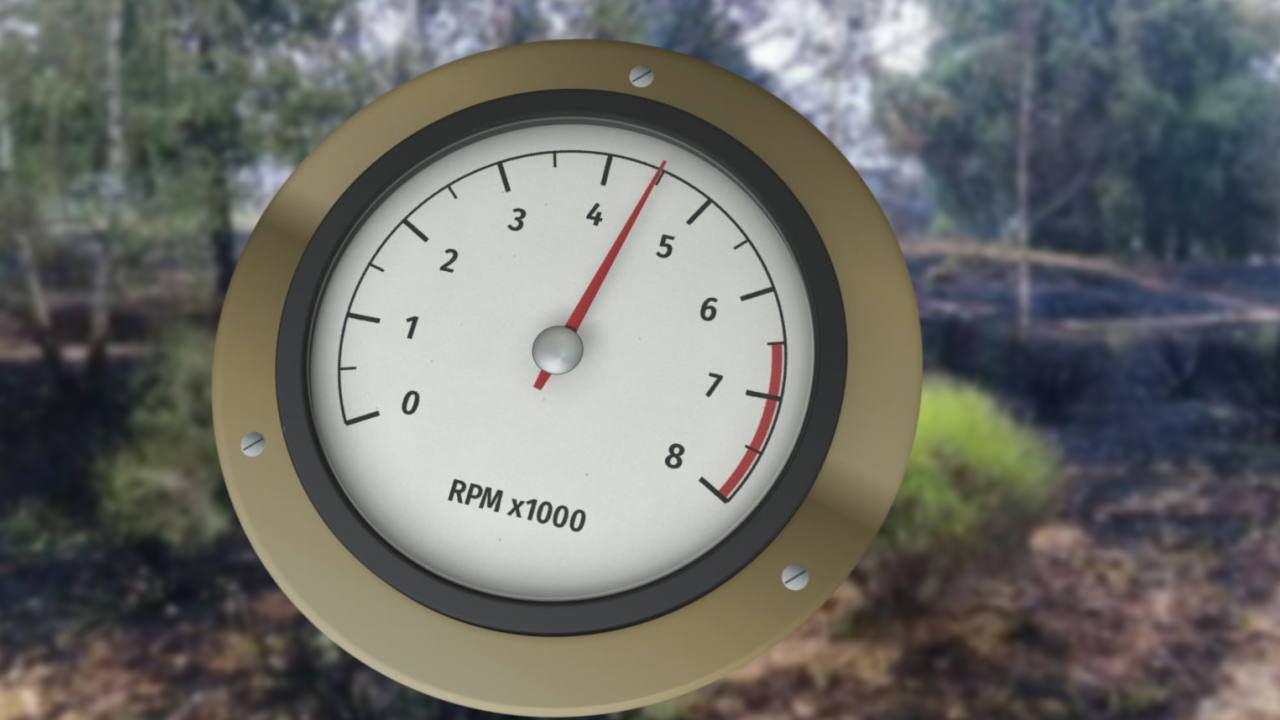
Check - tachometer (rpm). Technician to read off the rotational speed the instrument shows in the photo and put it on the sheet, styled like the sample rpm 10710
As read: rpm 4500
